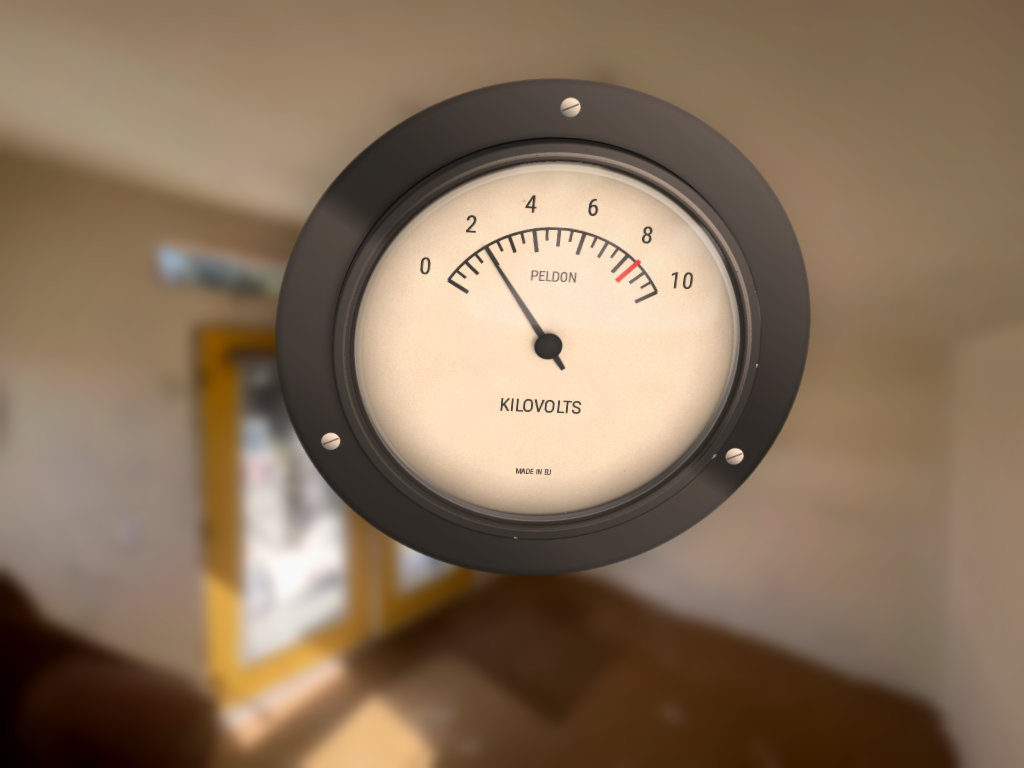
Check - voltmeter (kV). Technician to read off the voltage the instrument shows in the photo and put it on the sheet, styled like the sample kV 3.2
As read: kV 2
